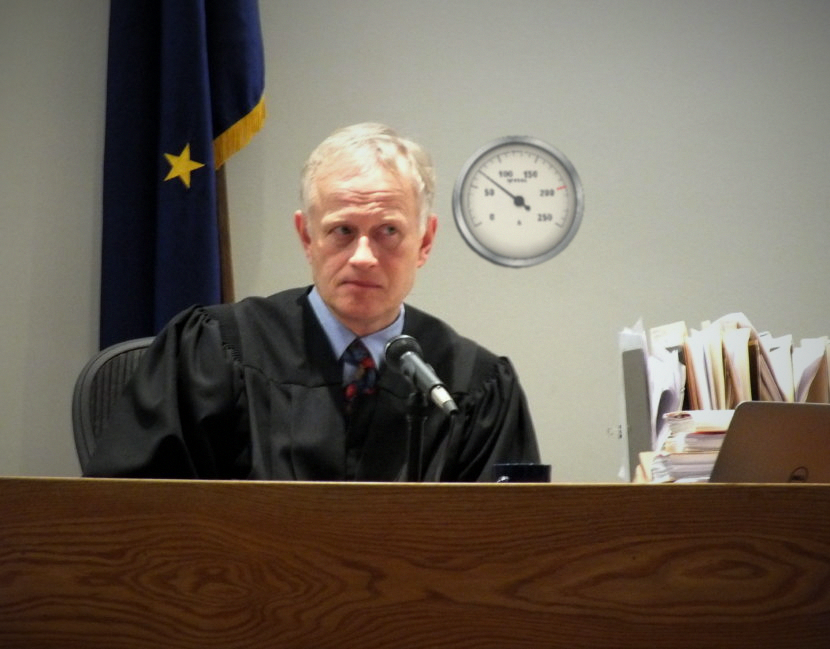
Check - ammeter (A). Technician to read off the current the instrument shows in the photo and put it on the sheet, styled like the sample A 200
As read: A 70
